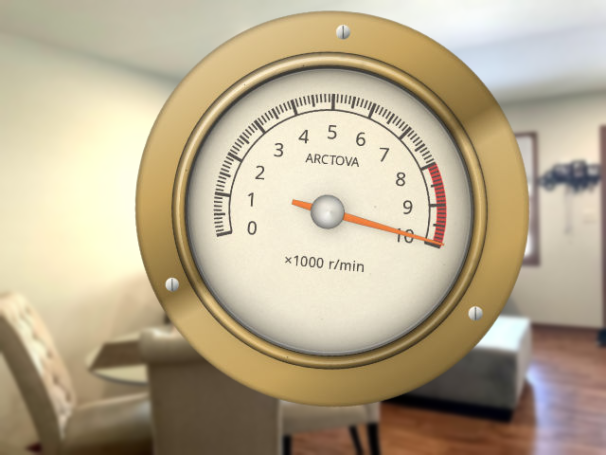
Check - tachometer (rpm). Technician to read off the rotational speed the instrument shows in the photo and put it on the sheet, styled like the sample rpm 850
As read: rpm 9900
